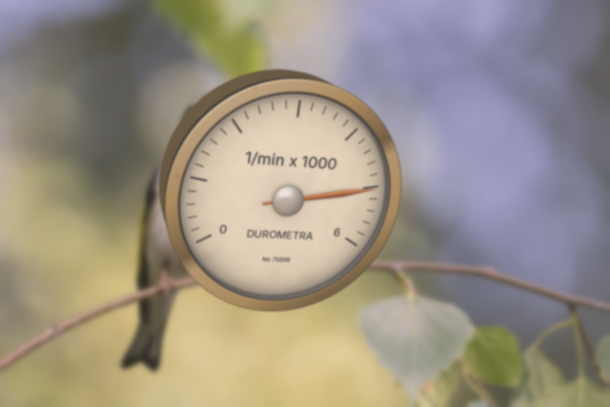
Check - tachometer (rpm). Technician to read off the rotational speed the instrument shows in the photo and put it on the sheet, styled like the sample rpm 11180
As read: rpm 5000
